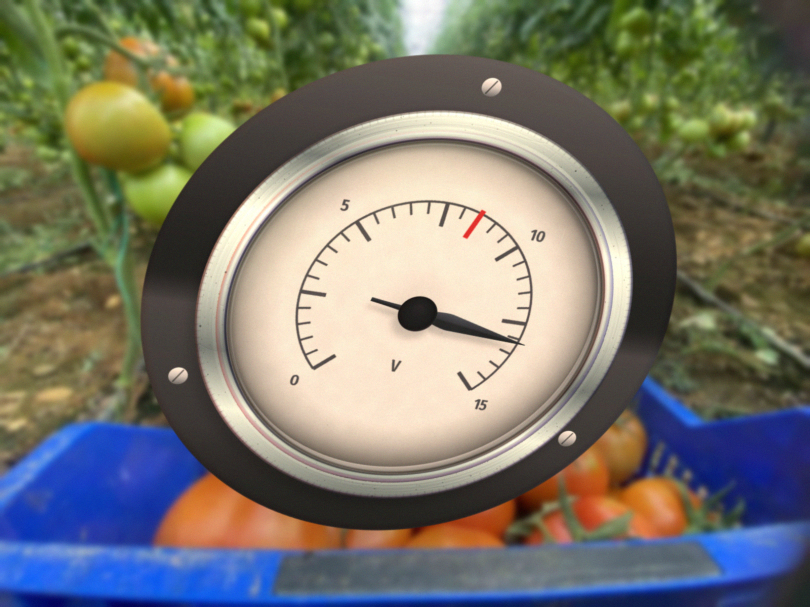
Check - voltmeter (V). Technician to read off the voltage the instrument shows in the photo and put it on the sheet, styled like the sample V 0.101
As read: V 13
